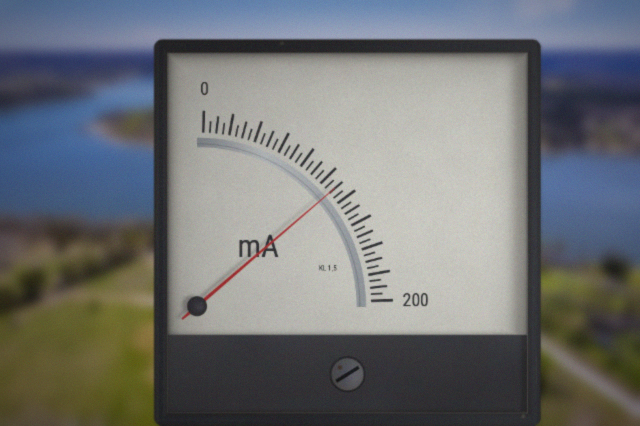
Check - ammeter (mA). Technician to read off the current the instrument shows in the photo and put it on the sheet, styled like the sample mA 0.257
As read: mA 110
